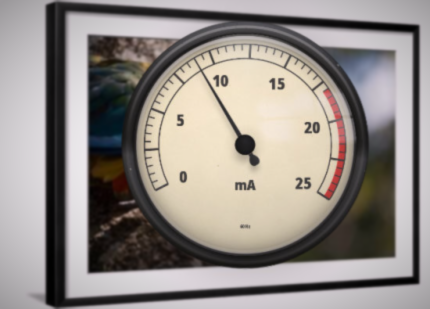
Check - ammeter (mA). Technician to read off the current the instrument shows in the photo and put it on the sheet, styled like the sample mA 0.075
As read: mA 9
